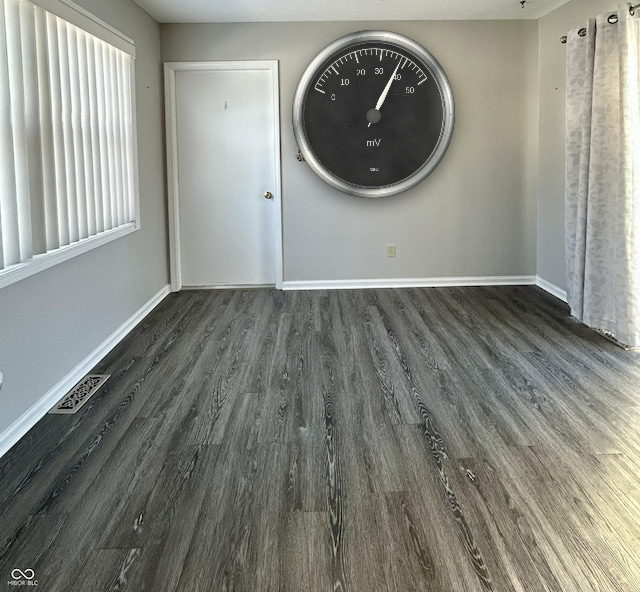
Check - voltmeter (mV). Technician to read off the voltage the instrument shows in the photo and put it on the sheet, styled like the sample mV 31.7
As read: mV 38
